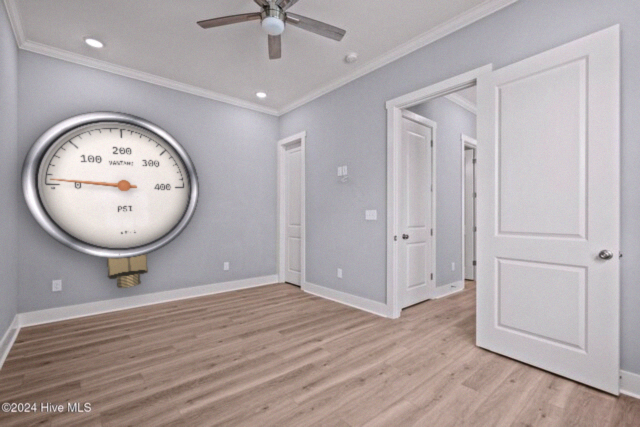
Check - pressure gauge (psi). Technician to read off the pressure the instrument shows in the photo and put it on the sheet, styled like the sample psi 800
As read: psi 10
